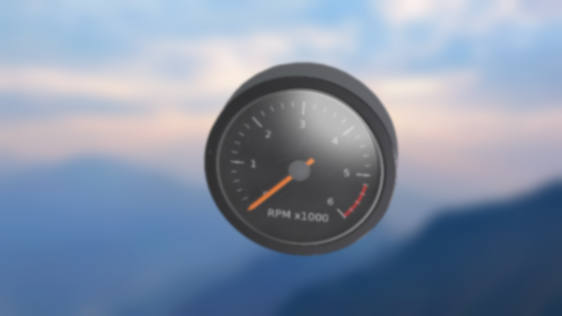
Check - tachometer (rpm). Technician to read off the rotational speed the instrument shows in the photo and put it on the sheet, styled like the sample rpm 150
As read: rpm 0
